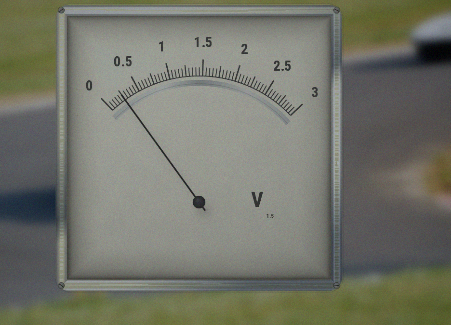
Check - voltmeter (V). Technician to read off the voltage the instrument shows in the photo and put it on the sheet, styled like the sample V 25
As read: V 0.25
